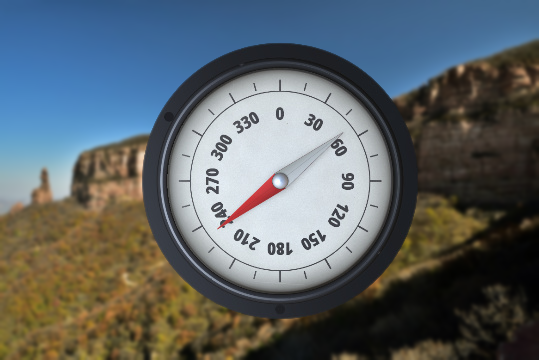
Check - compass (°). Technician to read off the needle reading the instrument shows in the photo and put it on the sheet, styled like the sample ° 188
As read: ° 232.5
